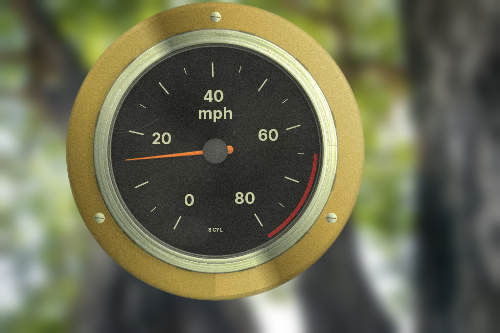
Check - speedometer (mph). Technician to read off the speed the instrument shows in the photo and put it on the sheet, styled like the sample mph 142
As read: mph 15
